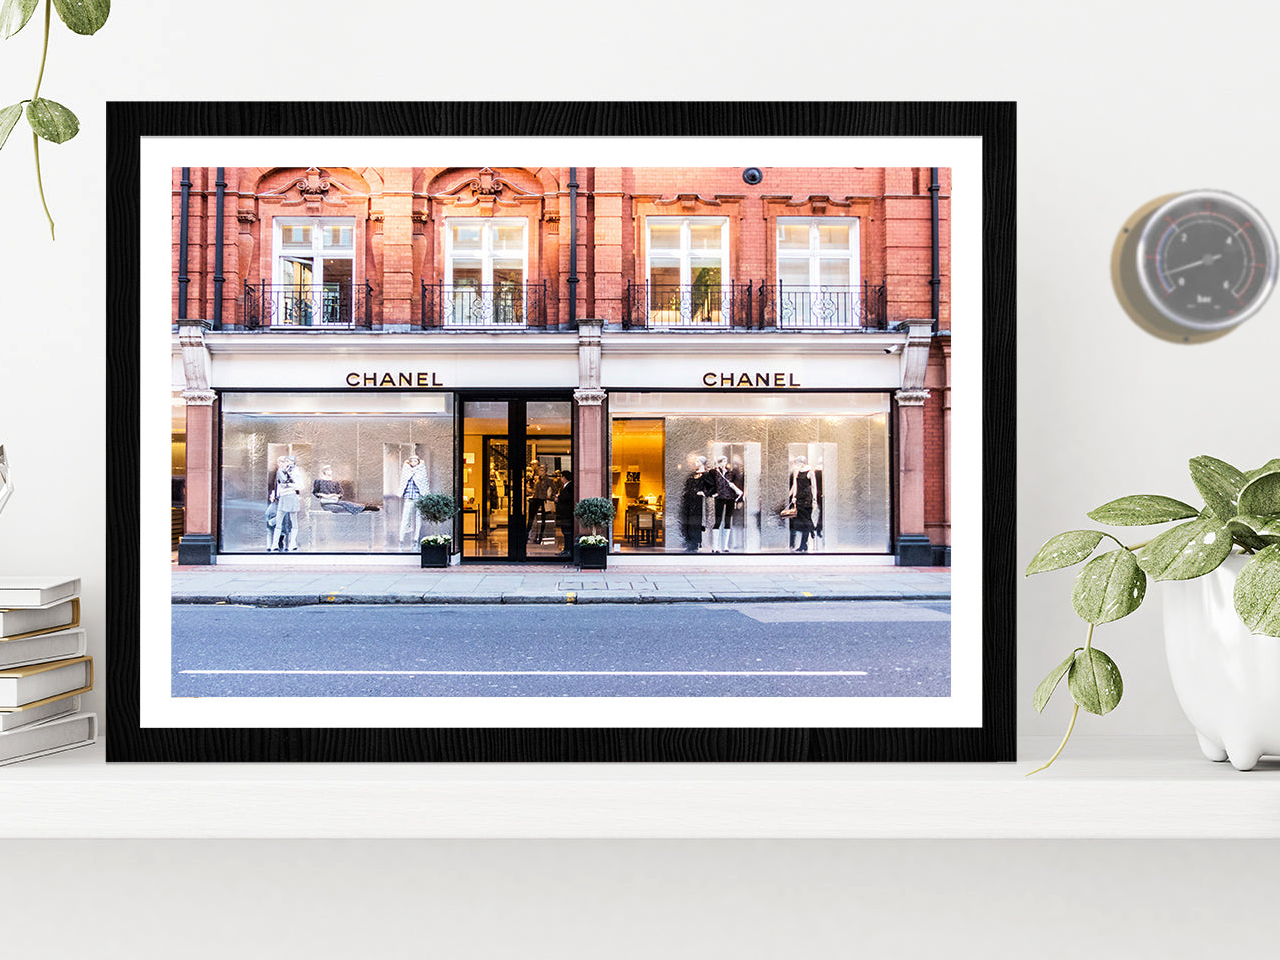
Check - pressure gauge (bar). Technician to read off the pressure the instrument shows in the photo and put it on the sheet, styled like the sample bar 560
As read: bar 0.5
